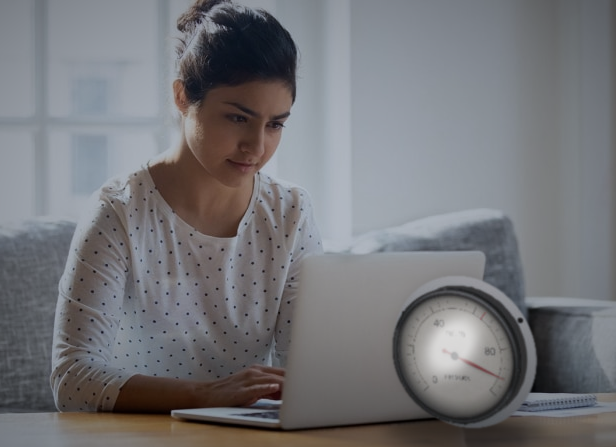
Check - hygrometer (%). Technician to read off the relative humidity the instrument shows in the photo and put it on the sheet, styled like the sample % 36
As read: % 92
